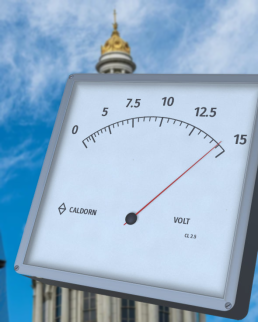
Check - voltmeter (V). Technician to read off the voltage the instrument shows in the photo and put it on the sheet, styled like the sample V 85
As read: V 14.5
